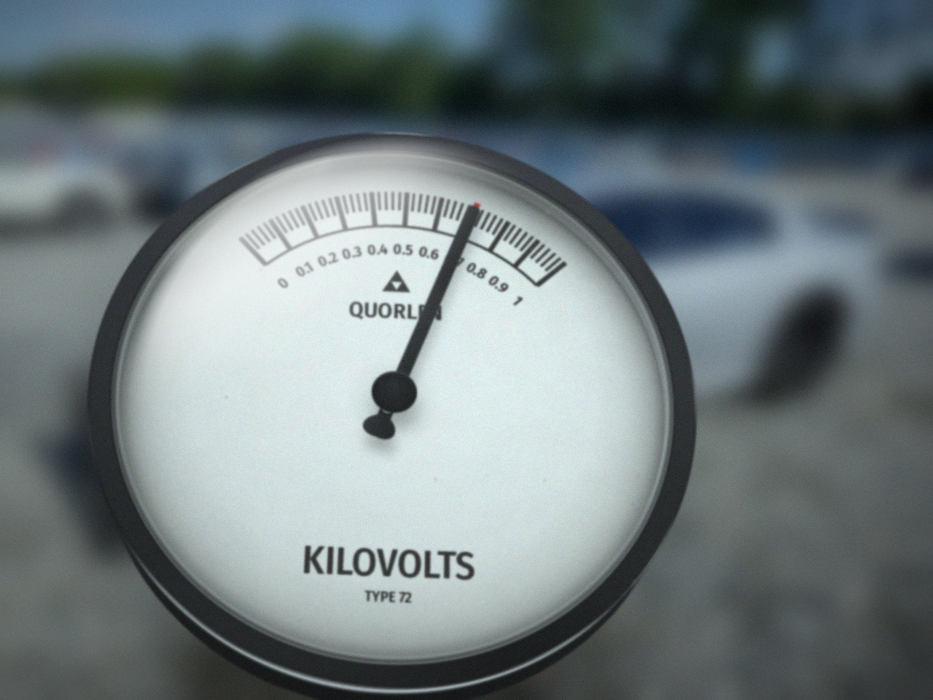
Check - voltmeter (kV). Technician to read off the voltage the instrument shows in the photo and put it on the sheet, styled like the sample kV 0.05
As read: kV 0.7
